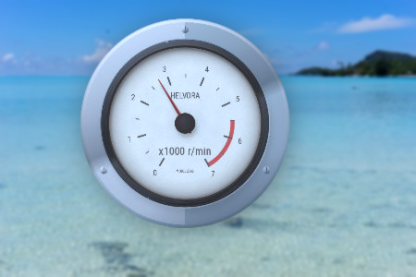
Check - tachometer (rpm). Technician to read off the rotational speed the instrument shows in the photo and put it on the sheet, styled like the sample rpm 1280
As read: rpm 2750
